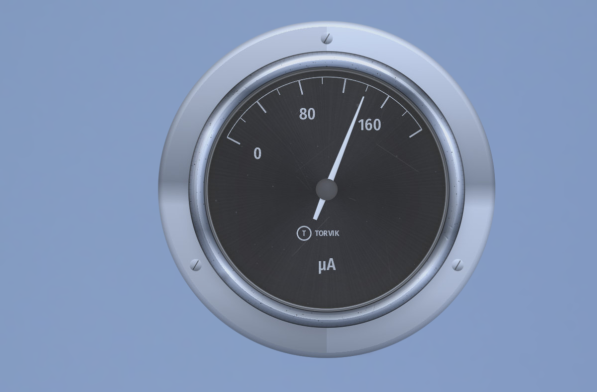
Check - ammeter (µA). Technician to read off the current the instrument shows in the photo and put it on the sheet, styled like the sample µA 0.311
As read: µA 140
